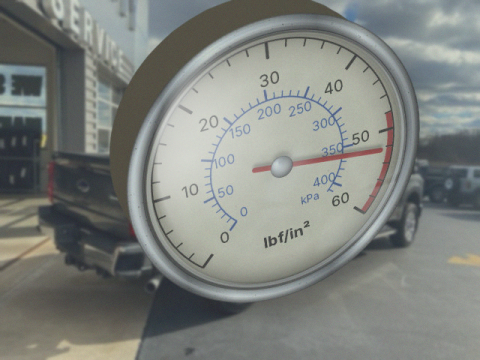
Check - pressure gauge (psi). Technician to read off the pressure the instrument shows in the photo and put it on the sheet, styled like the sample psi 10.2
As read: psi 52
